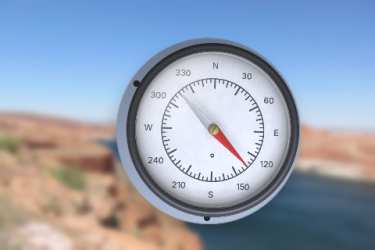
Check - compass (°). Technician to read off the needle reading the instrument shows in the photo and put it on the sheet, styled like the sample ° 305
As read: ° 135
